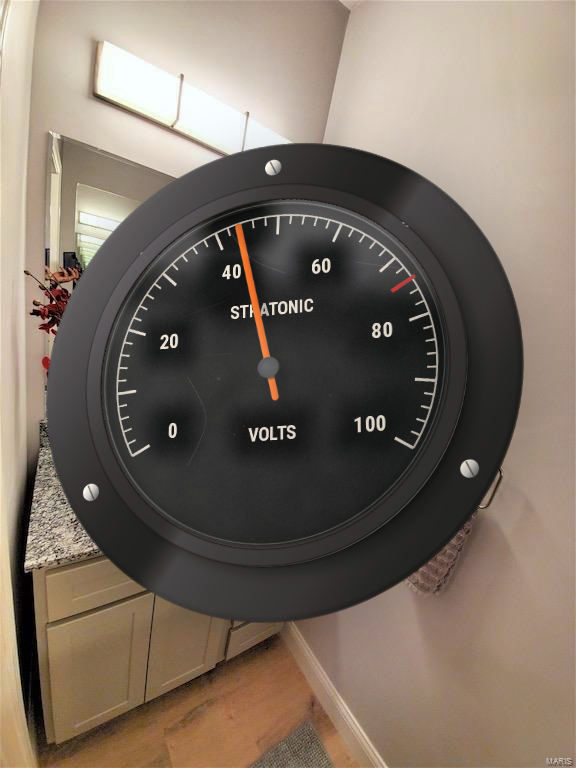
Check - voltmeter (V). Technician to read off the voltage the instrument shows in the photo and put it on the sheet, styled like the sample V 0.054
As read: V 44
